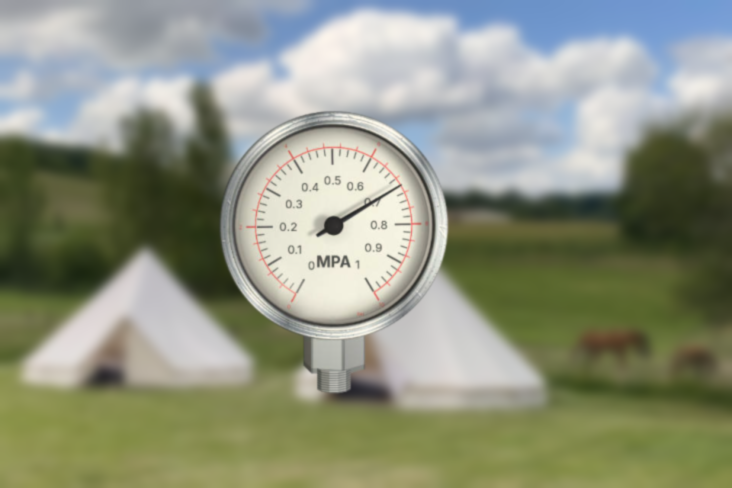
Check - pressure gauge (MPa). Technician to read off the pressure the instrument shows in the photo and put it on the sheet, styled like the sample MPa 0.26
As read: MPa 0.7
